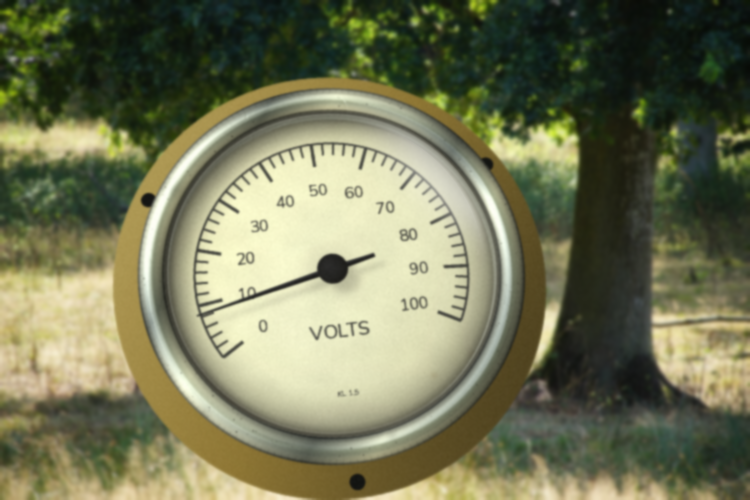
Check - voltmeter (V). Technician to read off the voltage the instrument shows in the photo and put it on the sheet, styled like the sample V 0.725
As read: V 8
